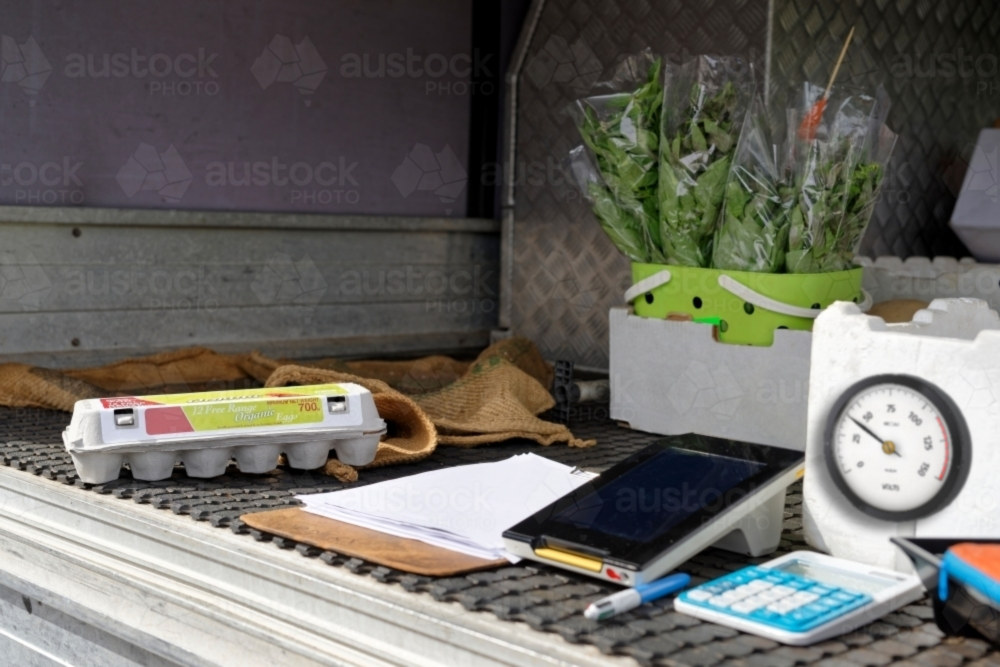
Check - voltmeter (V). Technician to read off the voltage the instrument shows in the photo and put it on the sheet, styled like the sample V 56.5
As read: V 40
